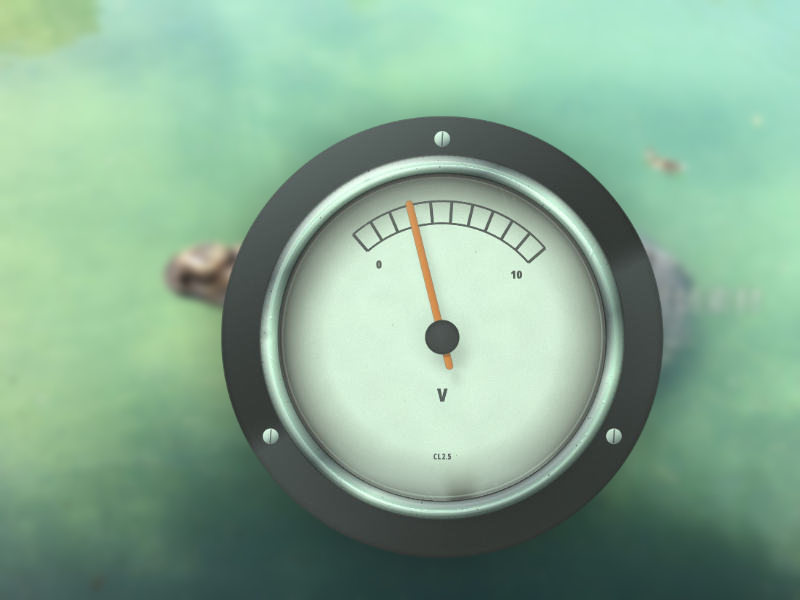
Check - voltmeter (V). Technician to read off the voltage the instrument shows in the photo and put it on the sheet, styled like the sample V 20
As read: V 3
